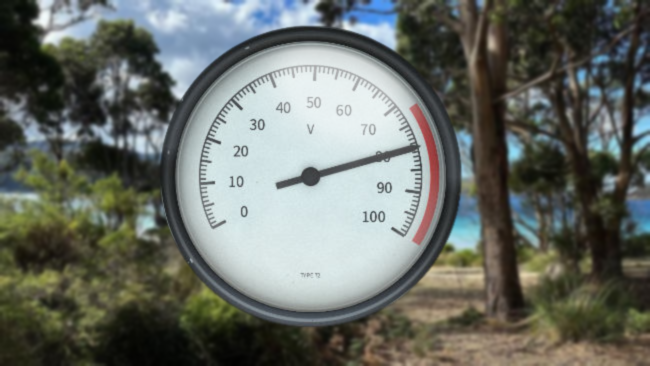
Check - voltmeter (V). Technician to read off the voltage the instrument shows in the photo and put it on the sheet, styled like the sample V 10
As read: V 80
